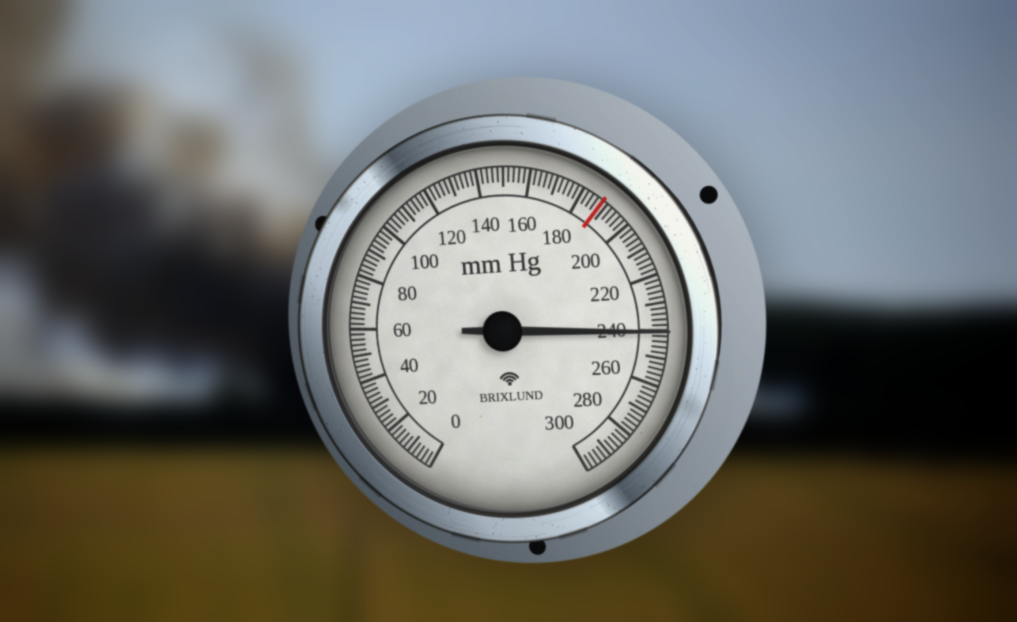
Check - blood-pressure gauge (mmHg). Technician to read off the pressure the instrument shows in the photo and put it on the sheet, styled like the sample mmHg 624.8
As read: mmHg 240
